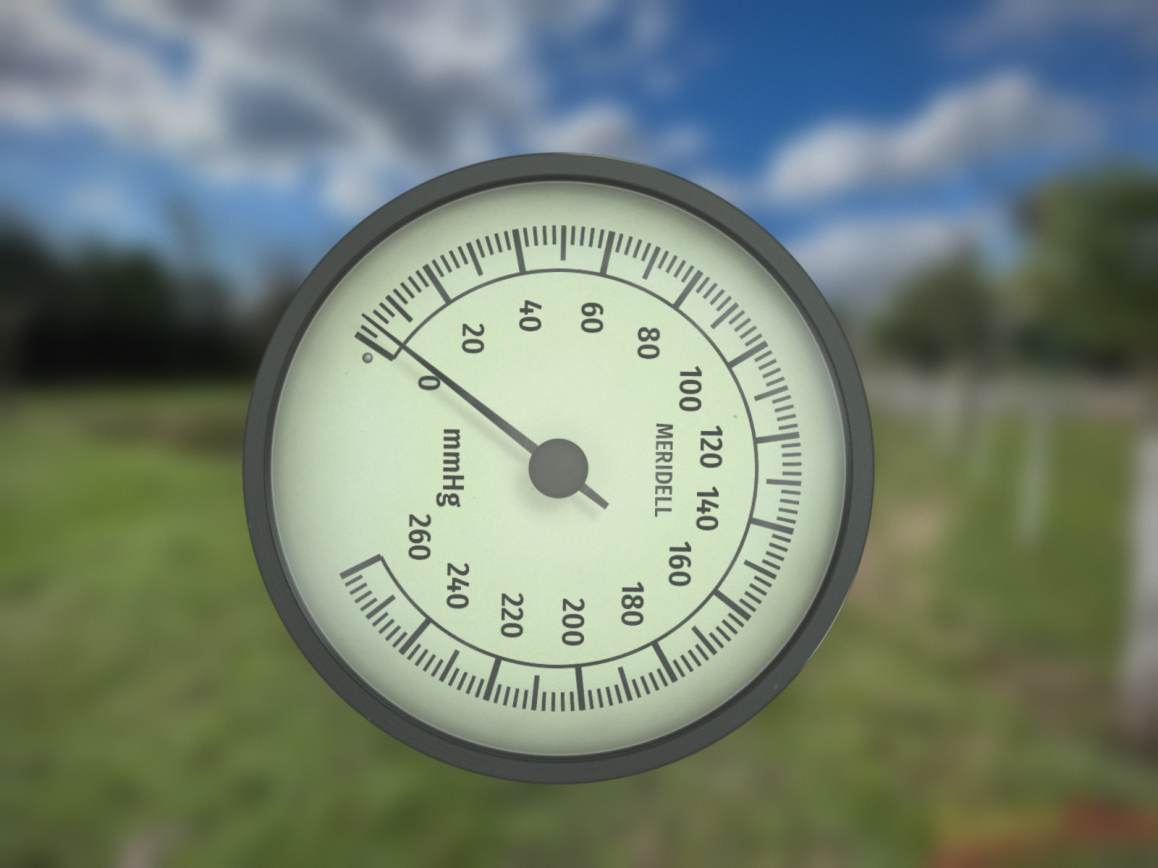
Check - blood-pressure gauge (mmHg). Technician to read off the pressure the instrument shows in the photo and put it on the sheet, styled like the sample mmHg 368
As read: mmHg 4
